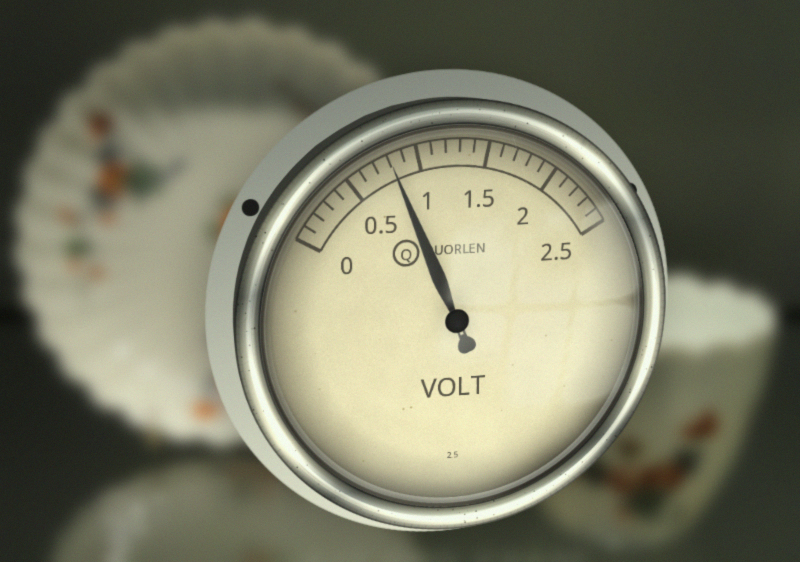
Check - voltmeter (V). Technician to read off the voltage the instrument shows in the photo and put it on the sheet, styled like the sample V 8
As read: V 0.8
